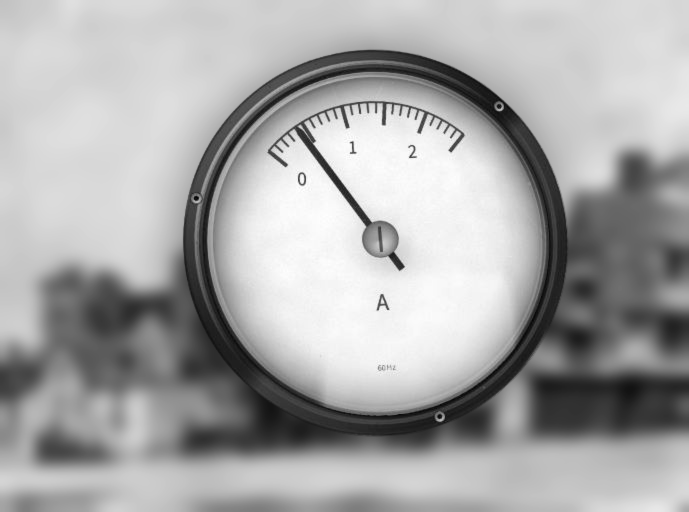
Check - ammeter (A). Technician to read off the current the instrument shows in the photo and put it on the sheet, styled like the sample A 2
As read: A 0.4
